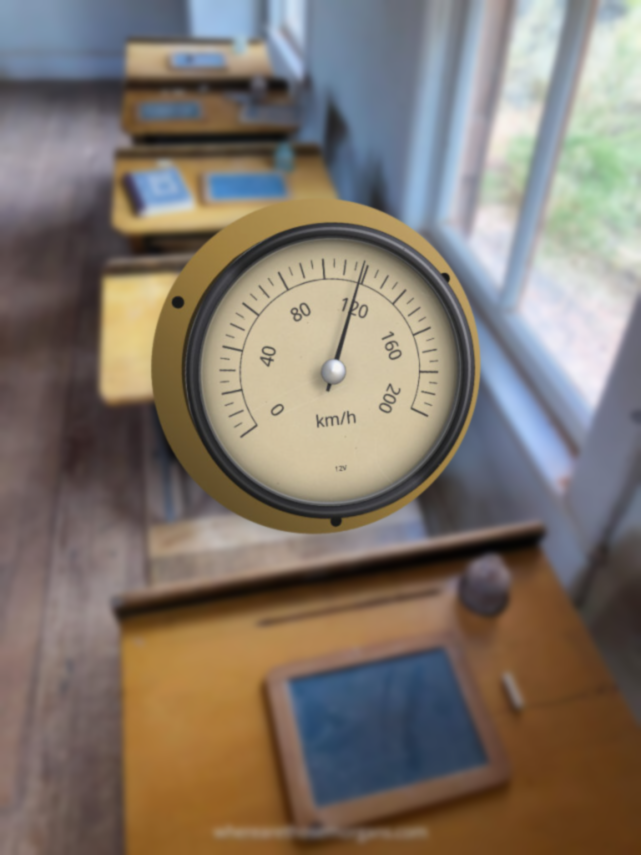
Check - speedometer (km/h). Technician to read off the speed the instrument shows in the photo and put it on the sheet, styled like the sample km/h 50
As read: km/h 117.5
